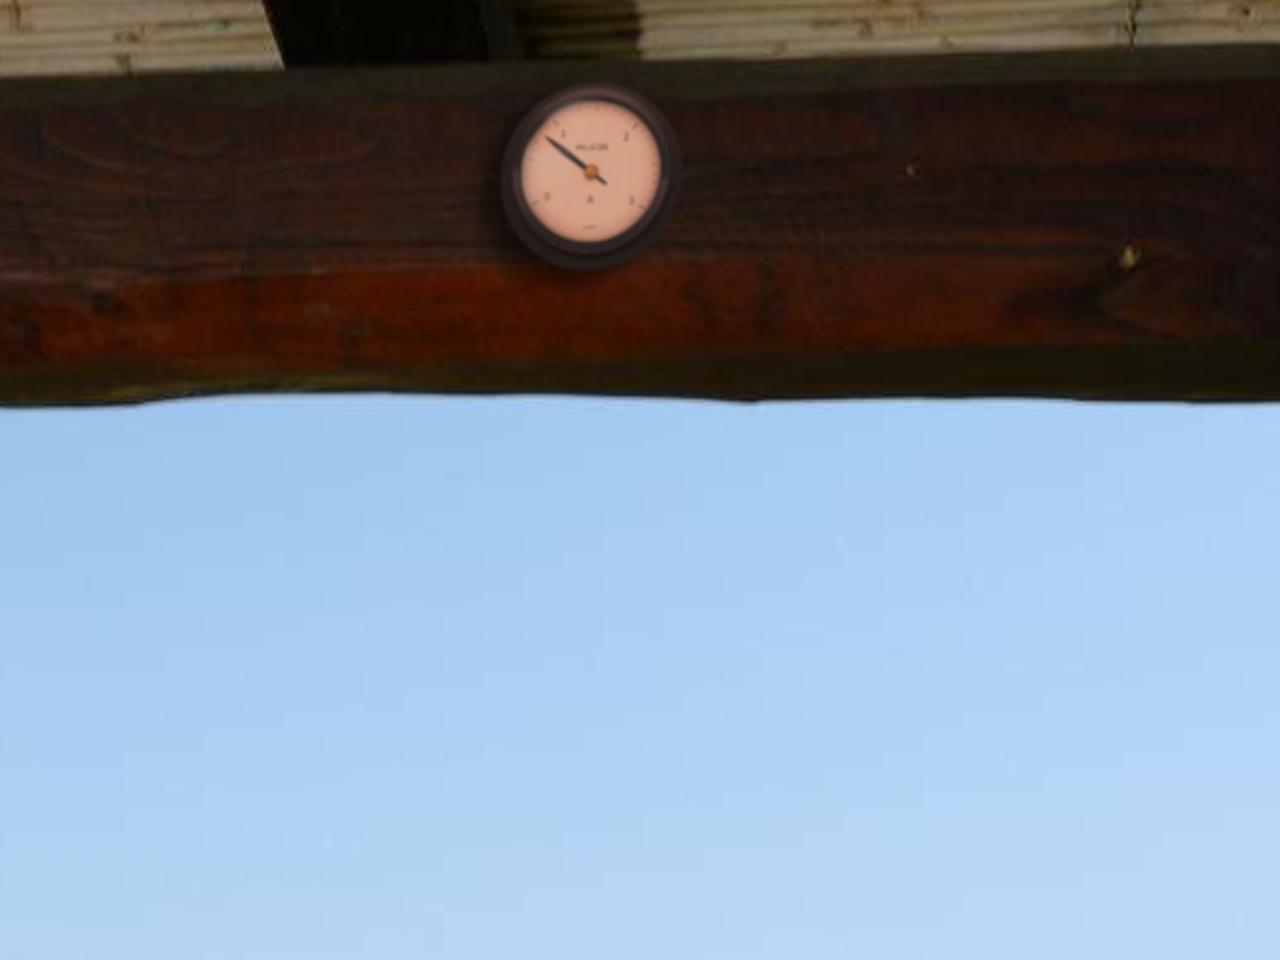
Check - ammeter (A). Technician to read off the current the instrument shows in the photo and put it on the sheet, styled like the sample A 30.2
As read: A 0.8
